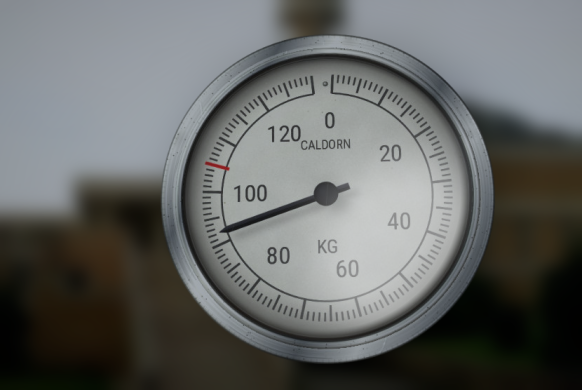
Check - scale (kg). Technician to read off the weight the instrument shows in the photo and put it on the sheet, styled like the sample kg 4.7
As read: kg 92
